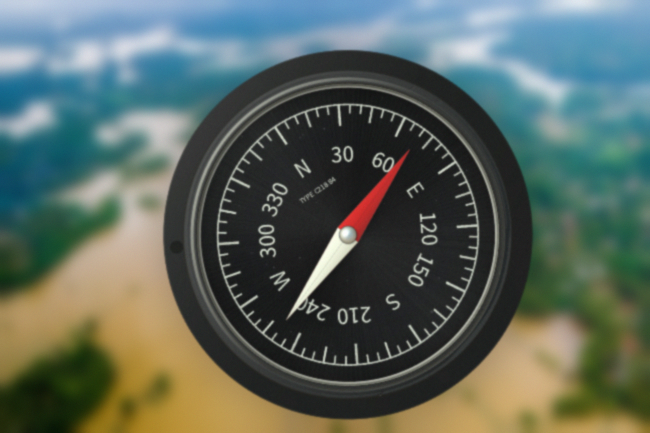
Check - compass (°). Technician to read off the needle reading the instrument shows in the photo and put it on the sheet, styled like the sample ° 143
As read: ° 70
